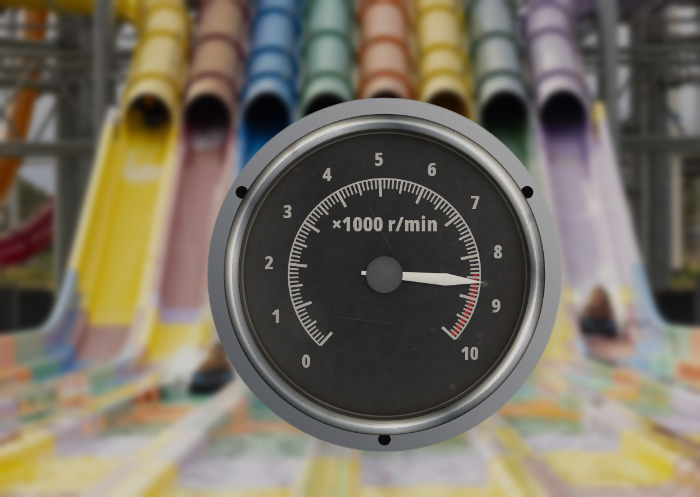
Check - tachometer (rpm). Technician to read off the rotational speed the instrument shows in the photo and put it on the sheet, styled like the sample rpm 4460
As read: rpm 8600
